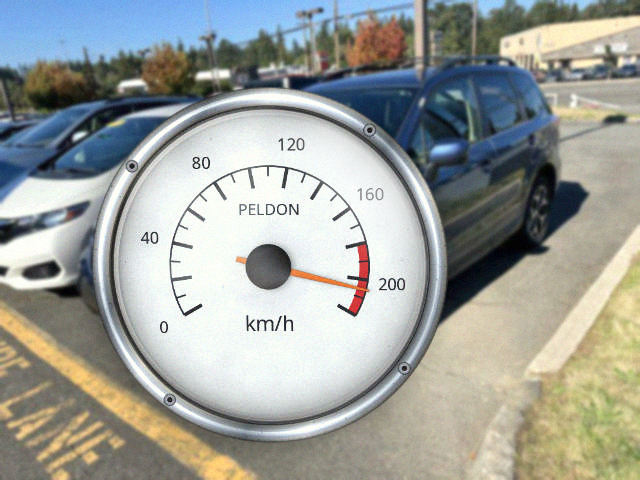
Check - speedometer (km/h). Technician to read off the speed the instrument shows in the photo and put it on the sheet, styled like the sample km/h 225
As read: km/h 205
